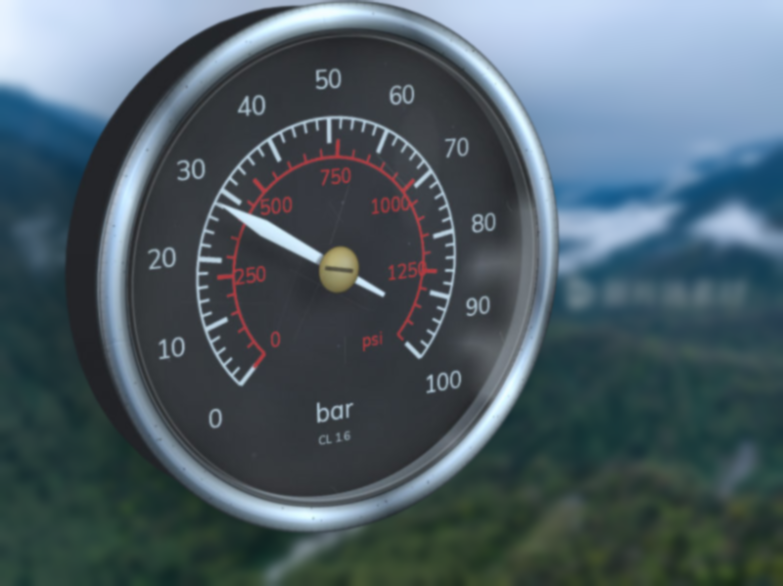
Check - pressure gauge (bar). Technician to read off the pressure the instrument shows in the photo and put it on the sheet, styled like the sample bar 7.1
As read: bar 28
